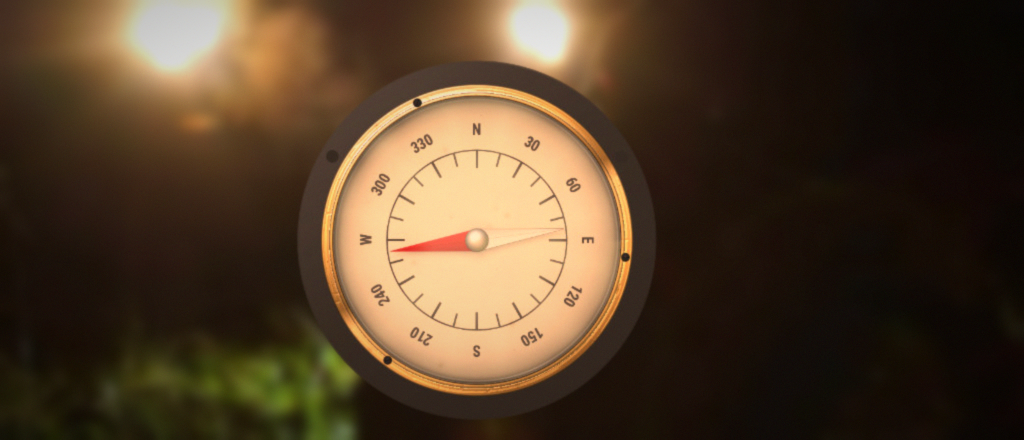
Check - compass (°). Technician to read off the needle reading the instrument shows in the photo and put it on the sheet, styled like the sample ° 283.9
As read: ° 262.5
